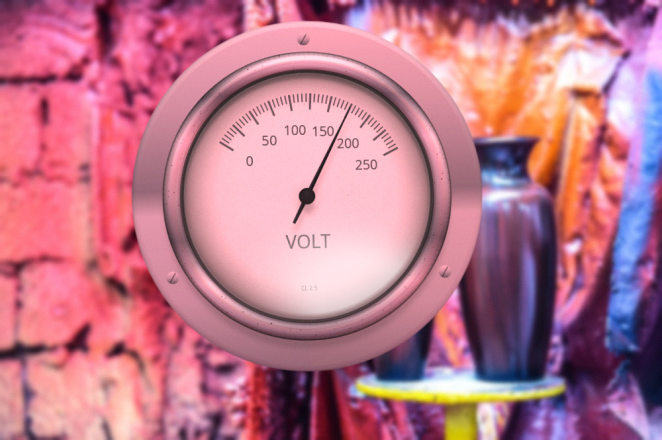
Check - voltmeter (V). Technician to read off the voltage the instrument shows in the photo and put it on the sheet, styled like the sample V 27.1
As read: V 175
